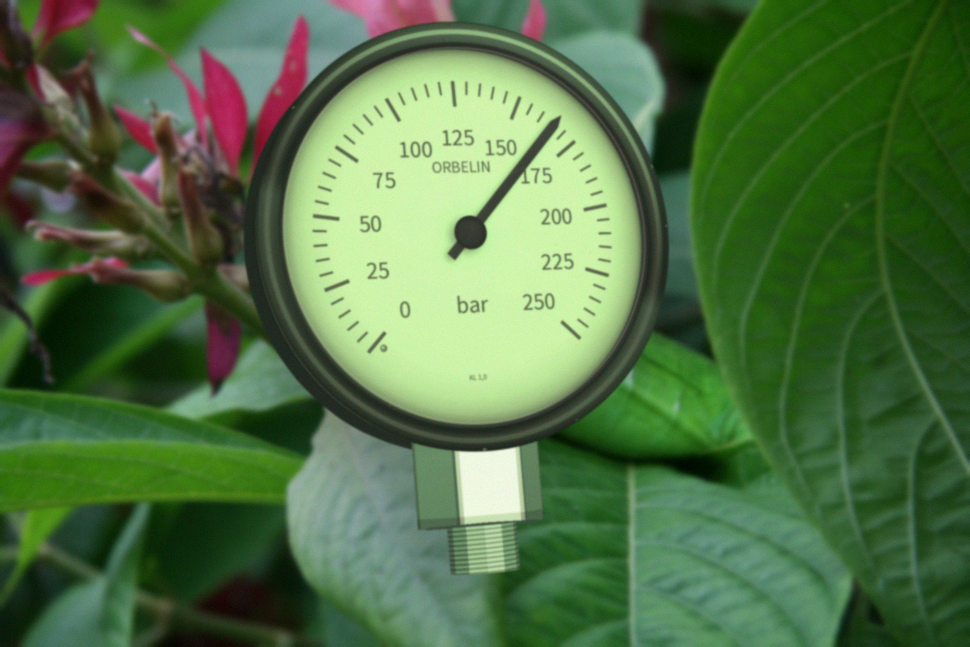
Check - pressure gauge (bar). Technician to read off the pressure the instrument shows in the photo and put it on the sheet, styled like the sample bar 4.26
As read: bar 165
